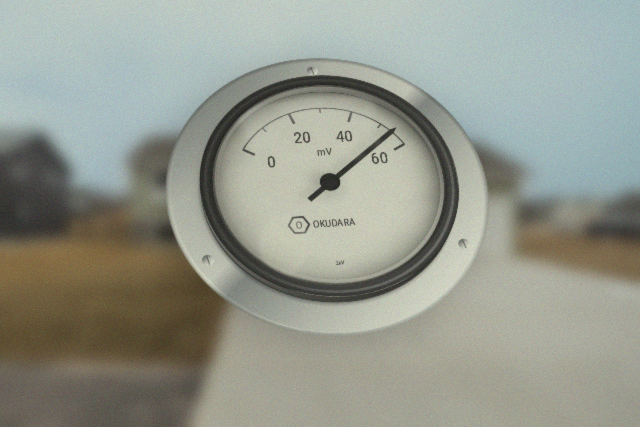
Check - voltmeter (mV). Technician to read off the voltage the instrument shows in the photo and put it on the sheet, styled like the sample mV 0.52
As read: mV 55
